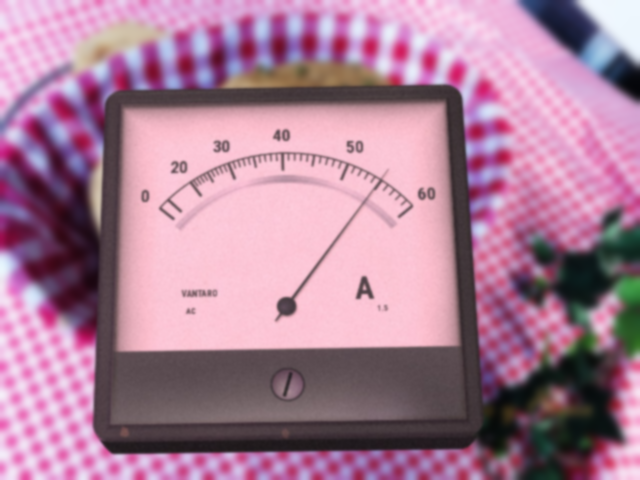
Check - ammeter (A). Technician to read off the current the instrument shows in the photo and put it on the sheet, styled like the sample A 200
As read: A 55
